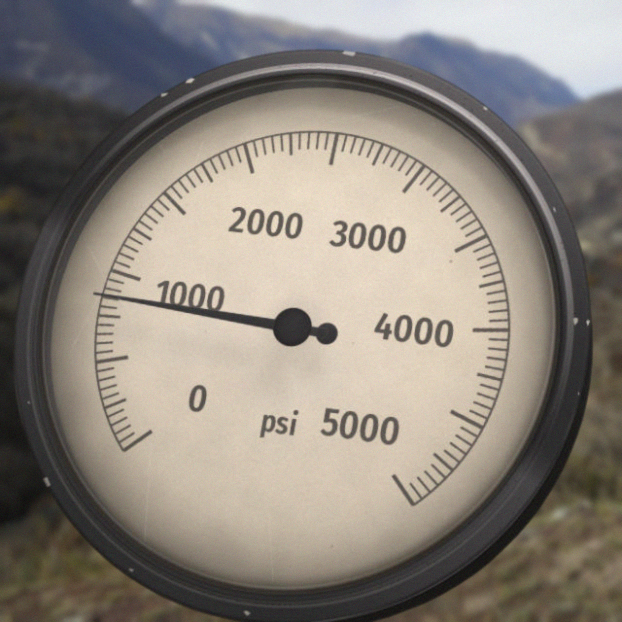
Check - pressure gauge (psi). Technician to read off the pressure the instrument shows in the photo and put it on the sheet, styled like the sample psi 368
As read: psi 850
